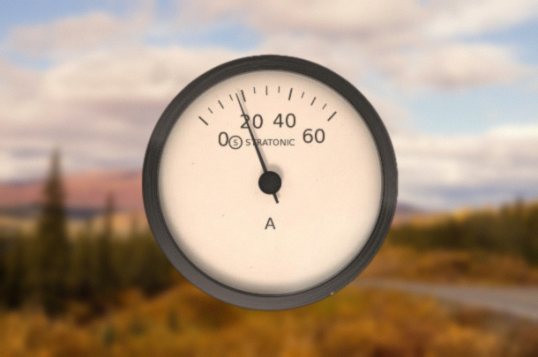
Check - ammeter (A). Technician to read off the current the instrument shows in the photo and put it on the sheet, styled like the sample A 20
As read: A 17.5
